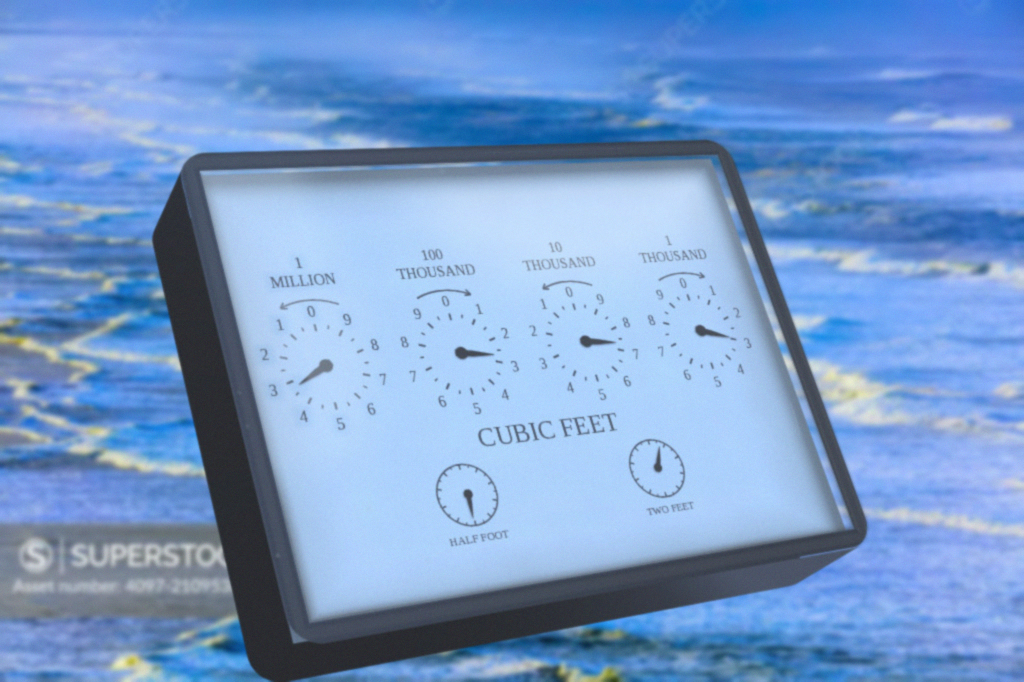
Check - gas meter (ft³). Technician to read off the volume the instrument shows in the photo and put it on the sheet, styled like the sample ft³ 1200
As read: ft³ 327300
